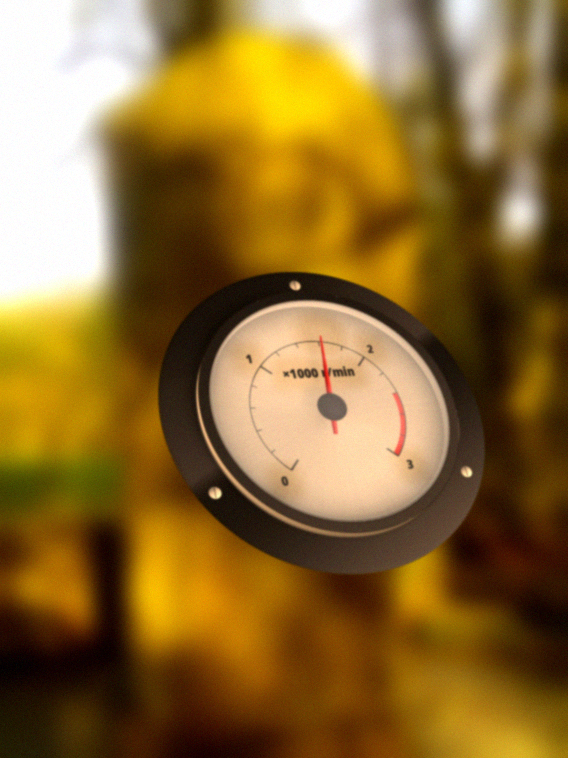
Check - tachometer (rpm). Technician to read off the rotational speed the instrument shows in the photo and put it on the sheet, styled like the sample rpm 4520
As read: rpm 1600
